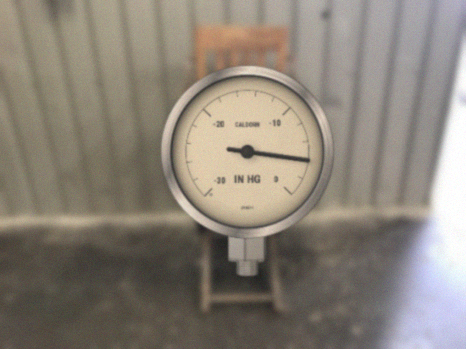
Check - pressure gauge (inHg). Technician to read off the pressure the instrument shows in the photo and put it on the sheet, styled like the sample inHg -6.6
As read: inHg -4
